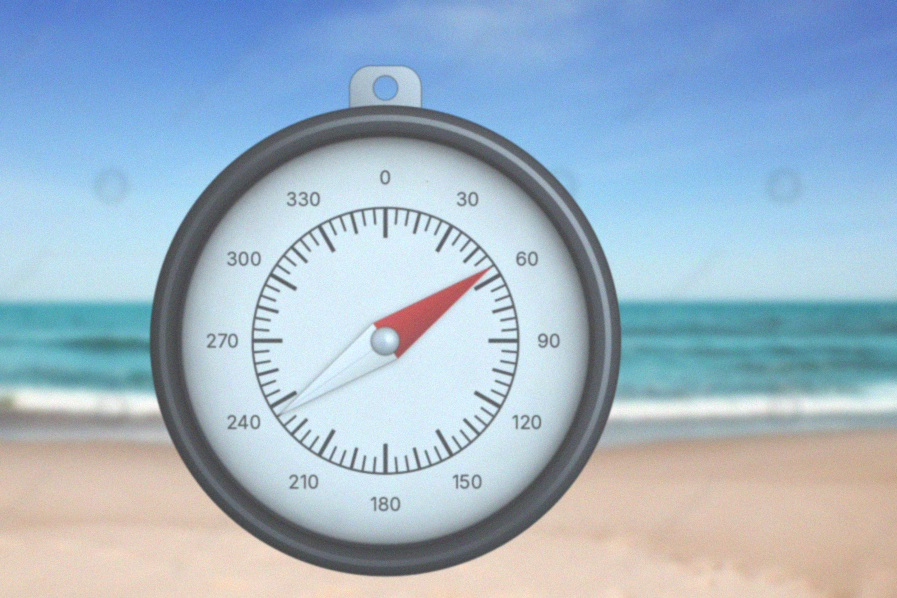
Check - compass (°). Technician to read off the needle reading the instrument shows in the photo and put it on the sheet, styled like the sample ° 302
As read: ° 55
